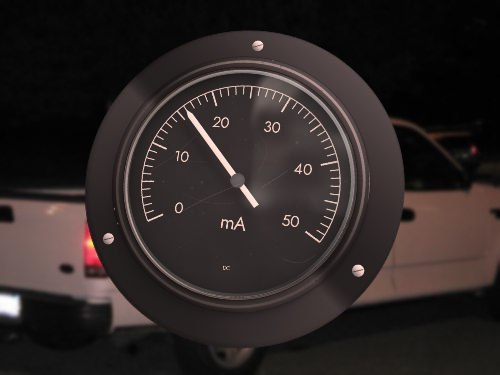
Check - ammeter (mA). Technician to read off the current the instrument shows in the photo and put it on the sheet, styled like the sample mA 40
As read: mA 16
